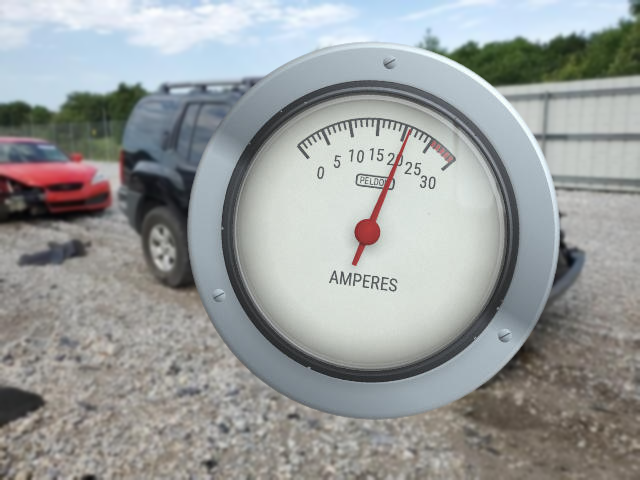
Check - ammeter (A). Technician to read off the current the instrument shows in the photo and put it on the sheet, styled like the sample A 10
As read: A 21
